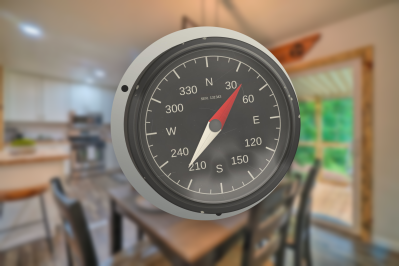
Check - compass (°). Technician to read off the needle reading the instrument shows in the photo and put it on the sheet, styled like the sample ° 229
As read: ° 40
